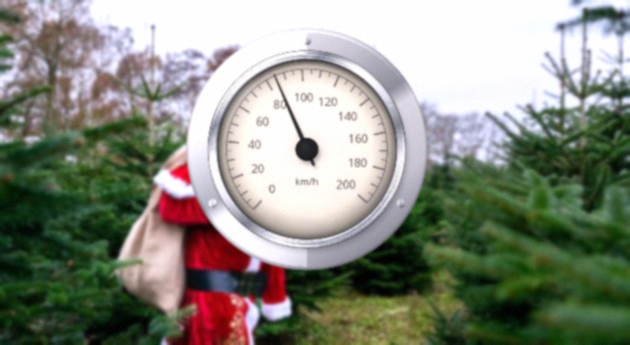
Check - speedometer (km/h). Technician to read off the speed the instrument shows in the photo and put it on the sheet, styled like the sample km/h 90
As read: km/h 85
